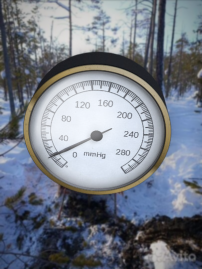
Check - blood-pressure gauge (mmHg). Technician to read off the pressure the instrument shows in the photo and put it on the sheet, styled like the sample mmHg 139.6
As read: mmHg 20
